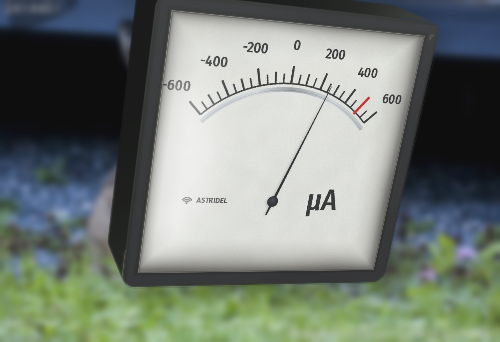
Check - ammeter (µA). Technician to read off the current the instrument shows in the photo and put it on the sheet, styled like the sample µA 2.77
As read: µA 250
